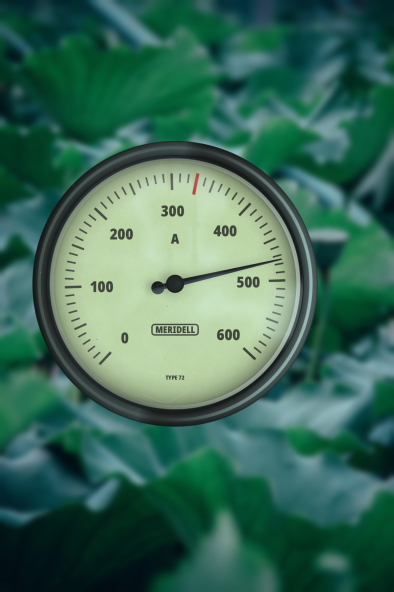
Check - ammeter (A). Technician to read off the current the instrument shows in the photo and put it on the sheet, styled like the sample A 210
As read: A 475
